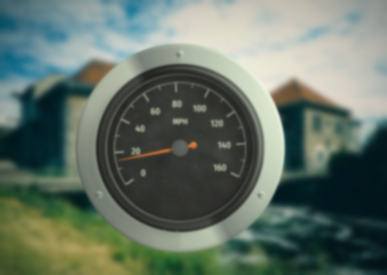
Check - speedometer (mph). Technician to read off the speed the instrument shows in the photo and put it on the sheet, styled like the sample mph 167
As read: mph 15
